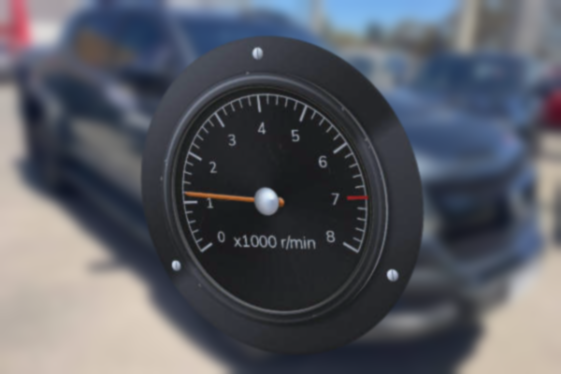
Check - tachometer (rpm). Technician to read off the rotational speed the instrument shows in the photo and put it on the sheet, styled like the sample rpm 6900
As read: rpm 1200
